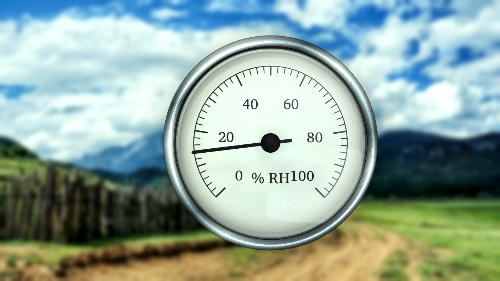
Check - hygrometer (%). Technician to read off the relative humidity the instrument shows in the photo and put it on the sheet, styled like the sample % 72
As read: % 14
